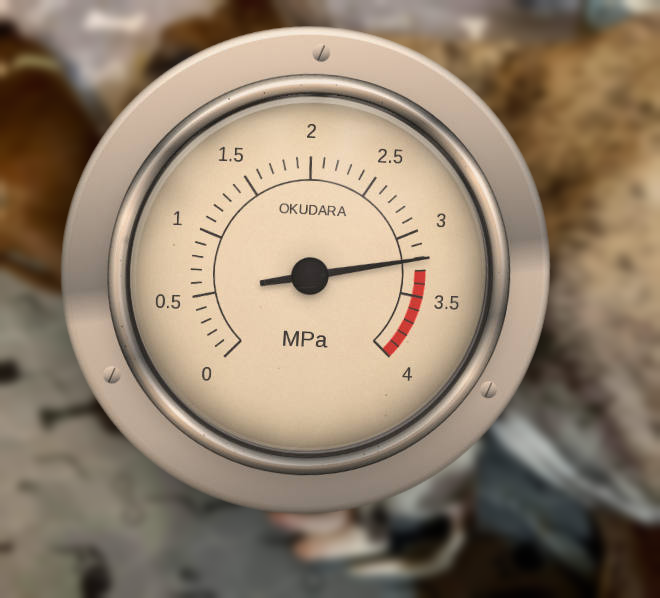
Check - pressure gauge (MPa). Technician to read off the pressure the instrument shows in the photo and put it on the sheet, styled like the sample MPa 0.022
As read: MPa 3.2
